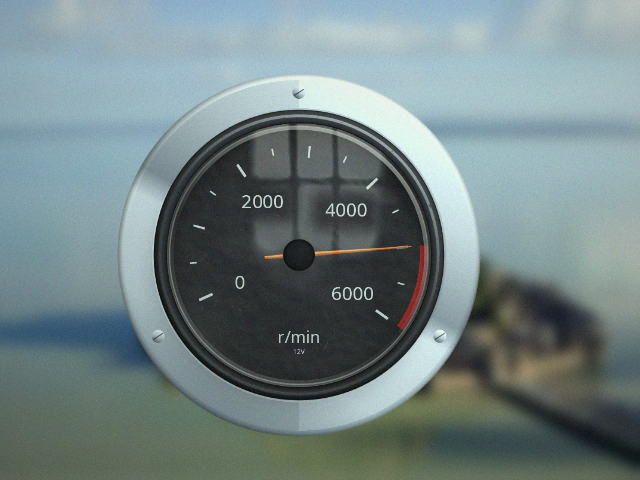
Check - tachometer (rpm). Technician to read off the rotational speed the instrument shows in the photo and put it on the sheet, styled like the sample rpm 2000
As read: rpm 5000
